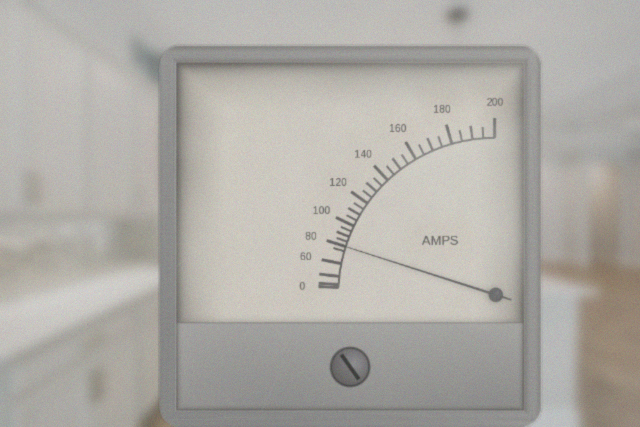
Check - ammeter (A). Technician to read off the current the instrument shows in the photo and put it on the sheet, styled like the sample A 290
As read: A 80
